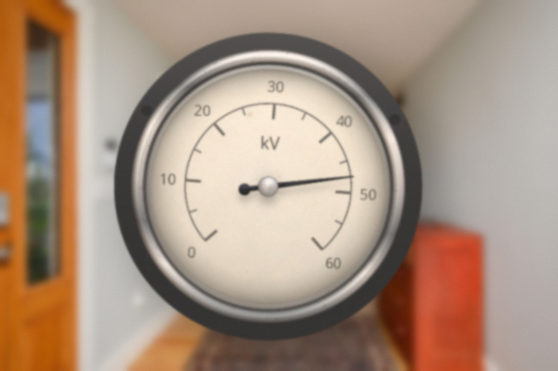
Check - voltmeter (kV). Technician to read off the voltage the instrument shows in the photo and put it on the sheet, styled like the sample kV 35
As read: kV 47.5
